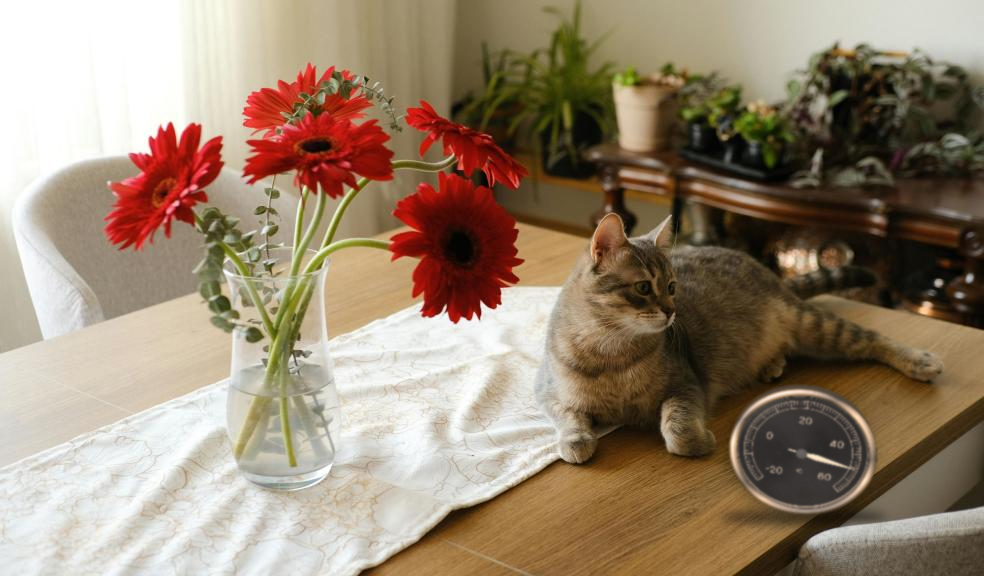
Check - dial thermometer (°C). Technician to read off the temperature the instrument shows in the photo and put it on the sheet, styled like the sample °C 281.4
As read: °C 50
